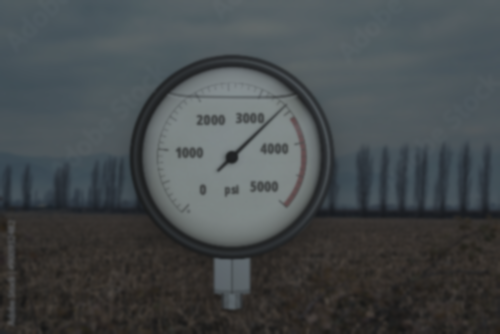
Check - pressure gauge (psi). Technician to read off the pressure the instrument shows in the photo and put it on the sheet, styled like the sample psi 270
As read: psi 3400
